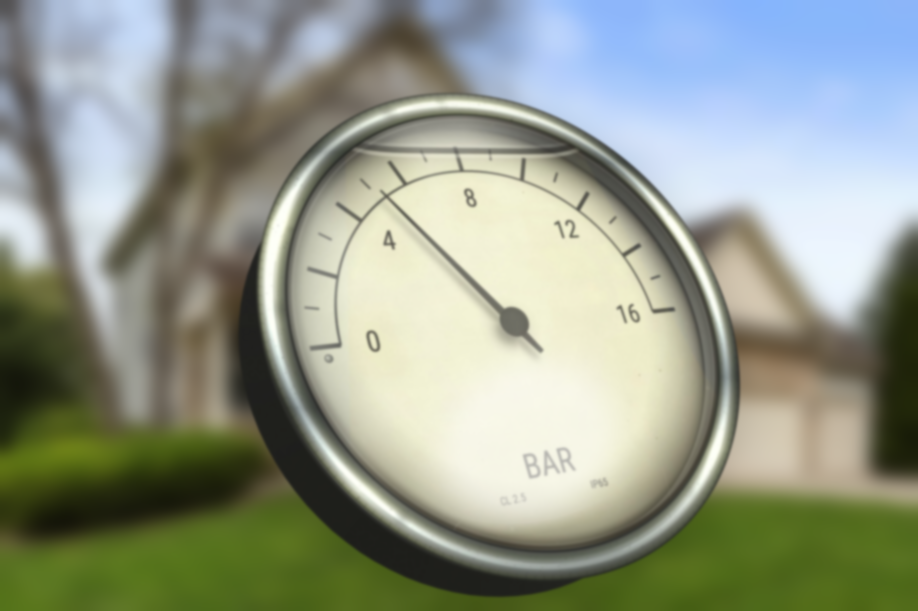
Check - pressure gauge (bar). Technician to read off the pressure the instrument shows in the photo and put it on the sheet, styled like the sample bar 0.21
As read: bar 5
